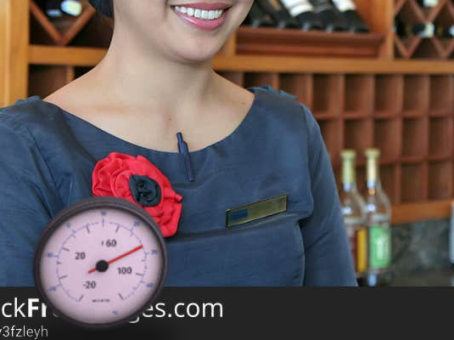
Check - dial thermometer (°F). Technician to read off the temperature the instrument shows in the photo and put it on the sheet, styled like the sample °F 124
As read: °F 80
